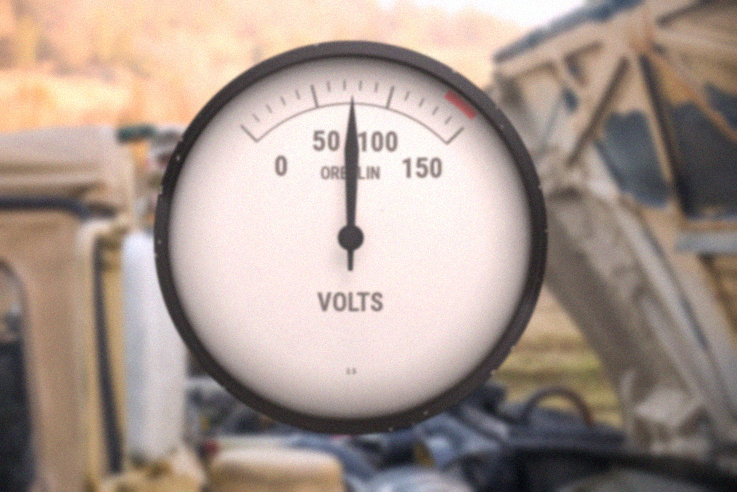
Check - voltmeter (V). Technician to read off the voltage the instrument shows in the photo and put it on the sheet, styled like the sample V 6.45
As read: V 75
